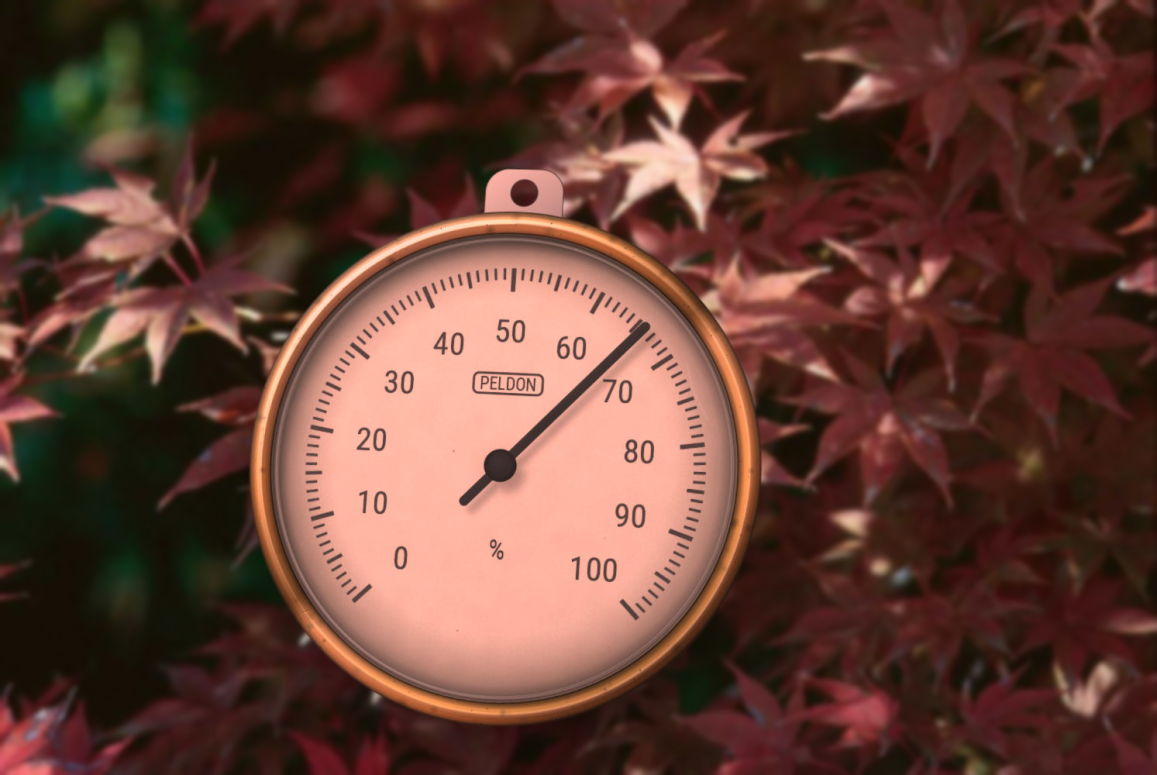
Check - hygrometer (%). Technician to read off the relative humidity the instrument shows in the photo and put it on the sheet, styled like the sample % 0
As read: % 66
